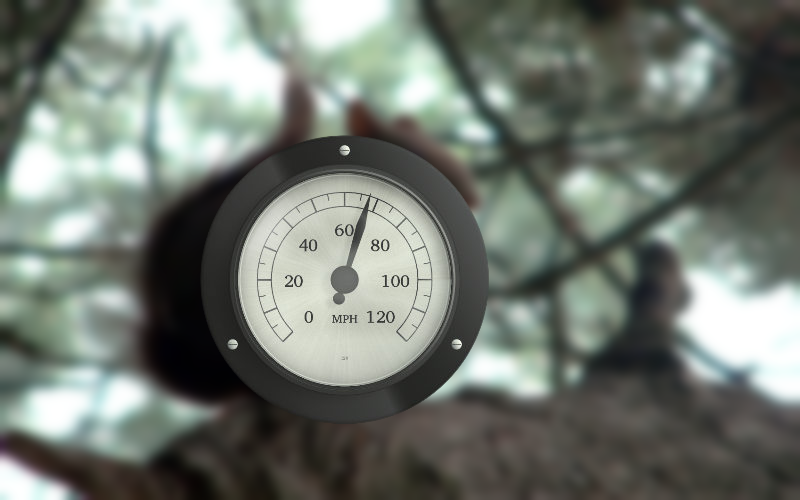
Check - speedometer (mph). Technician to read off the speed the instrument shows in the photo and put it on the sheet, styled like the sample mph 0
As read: mph 67.5
